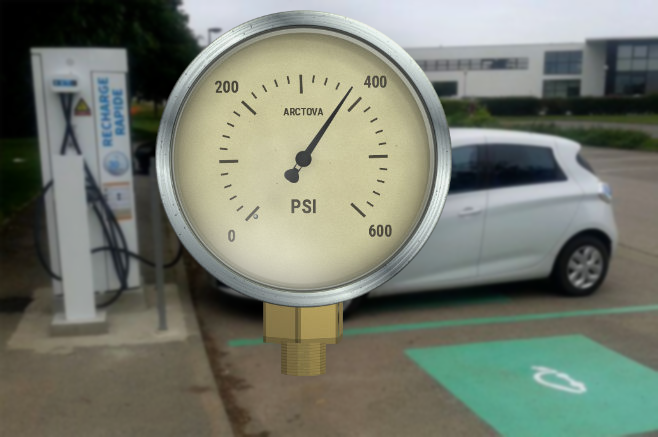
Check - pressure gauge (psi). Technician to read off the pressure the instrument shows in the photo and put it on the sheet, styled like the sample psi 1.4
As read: psi 380
